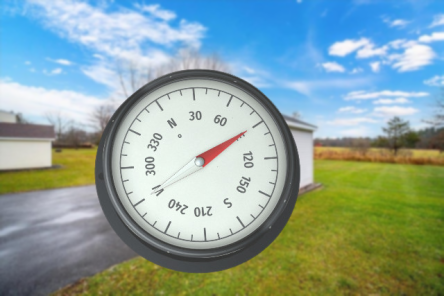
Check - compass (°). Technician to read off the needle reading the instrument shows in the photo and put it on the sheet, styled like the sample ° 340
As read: ° 90
